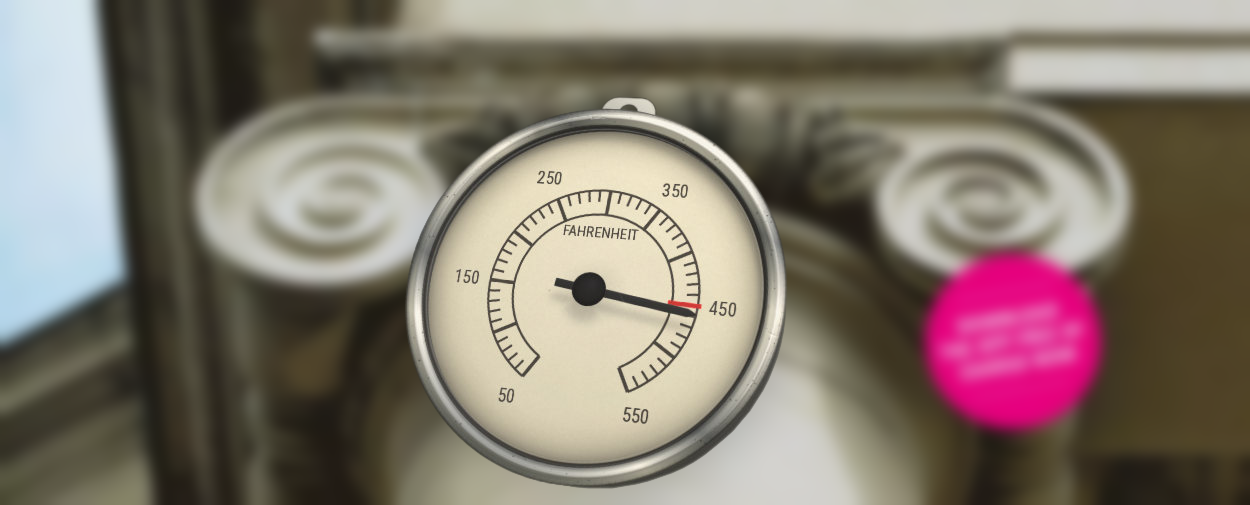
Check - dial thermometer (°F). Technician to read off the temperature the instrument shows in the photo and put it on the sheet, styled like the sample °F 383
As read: °F 460
